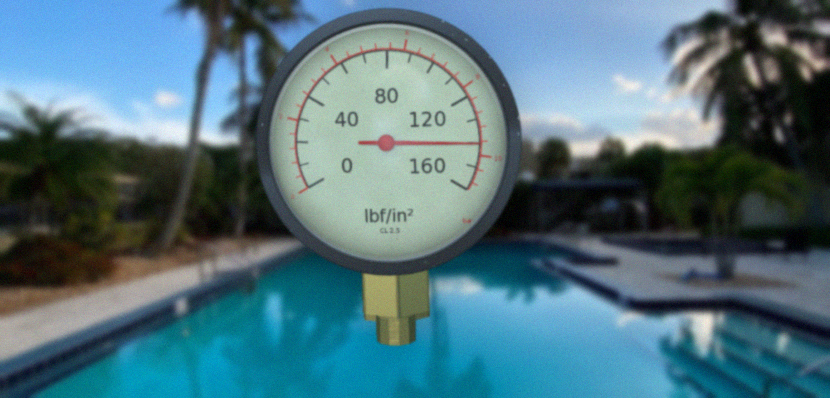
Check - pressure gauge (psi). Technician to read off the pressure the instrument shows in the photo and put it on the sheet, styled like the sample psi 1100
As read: psi 140
